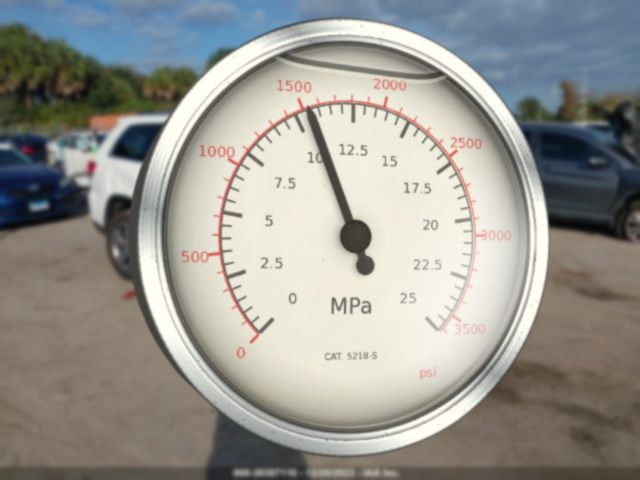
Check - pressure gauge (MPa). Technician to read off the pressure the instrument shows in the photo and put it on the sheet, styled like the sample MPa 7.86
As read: MPa 10.5
